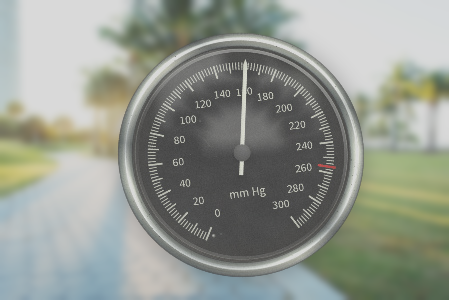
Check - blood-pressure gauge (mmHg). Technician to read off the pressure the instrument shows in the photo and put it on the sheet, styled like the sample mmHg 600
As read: mmHg 160
